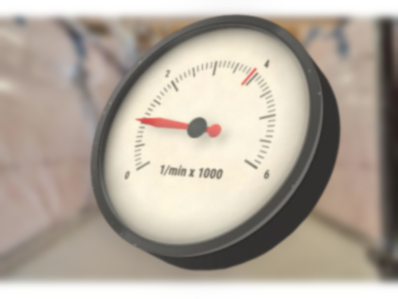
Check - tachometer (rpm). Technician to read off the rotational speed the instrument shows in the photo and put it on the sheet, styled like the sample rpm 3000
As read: rpm 1000
